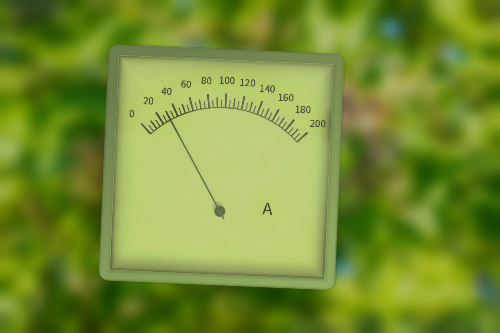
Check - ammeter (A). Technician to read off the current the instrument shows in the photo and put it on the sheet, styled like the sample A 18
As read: A 30
